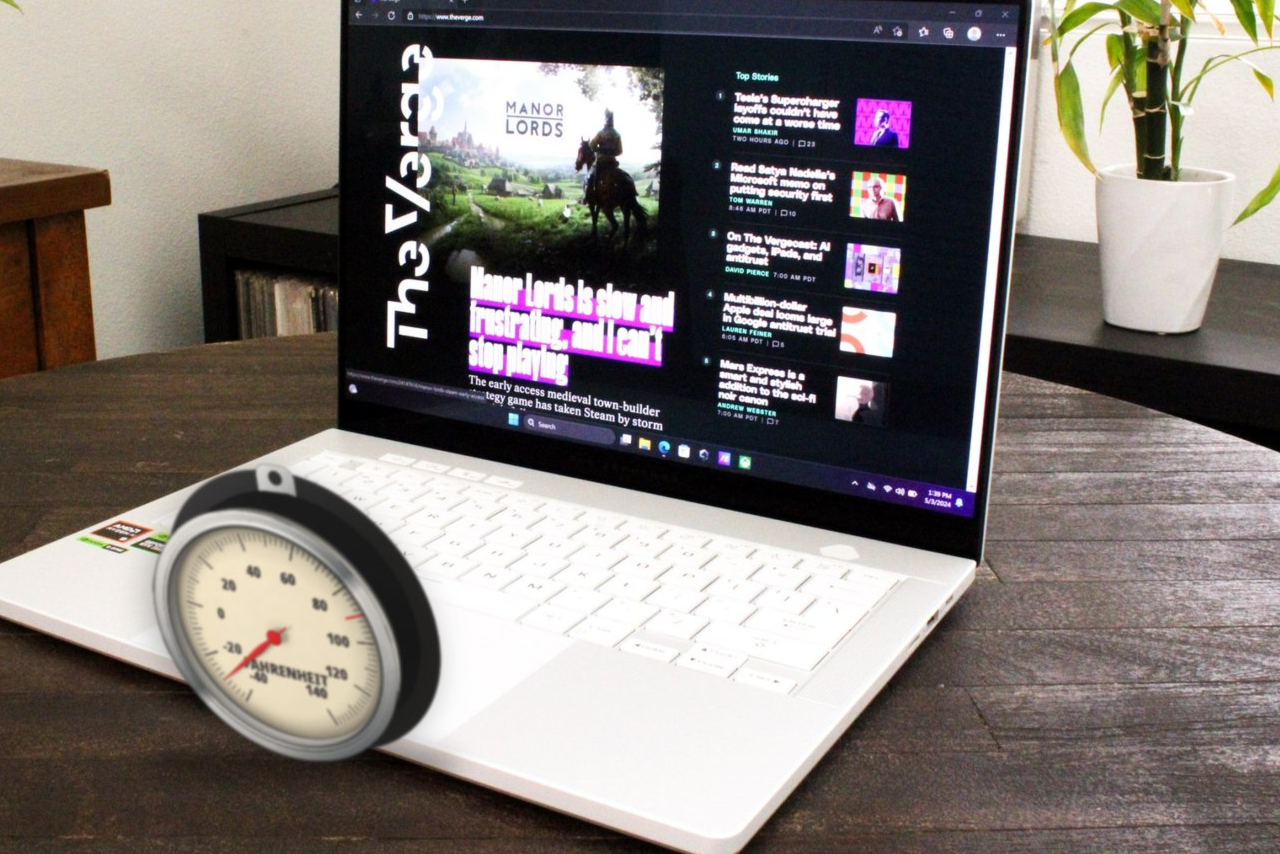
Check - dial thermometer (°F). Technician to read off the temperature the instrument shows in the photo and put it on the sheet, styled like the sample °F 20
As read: °F -30
